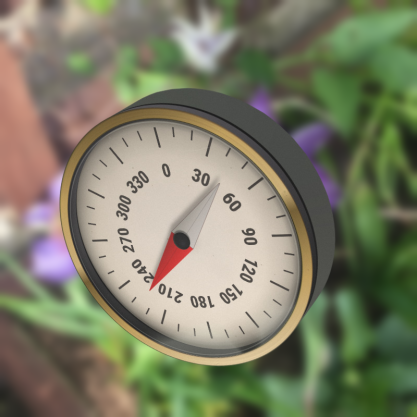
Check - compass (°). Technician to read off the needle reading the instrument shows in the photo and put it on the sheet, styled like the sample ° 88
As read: ° 225
